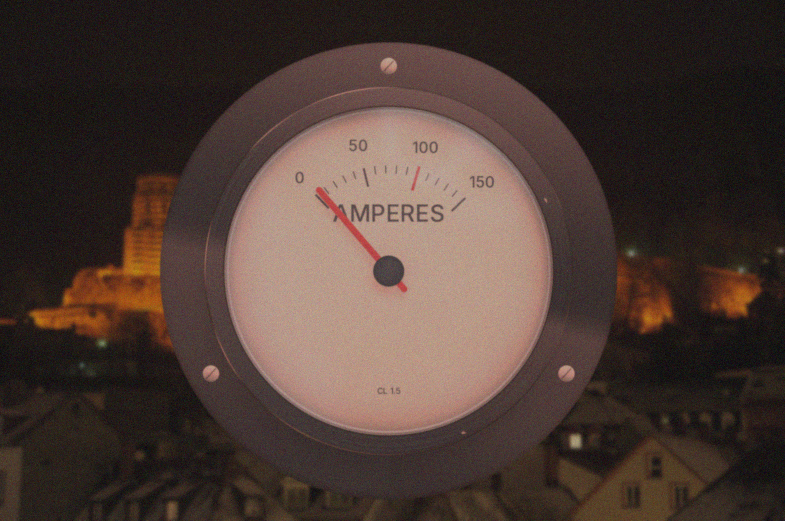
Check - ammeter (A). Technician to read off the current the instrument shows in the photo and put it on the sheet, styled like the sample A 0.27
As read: A 5
